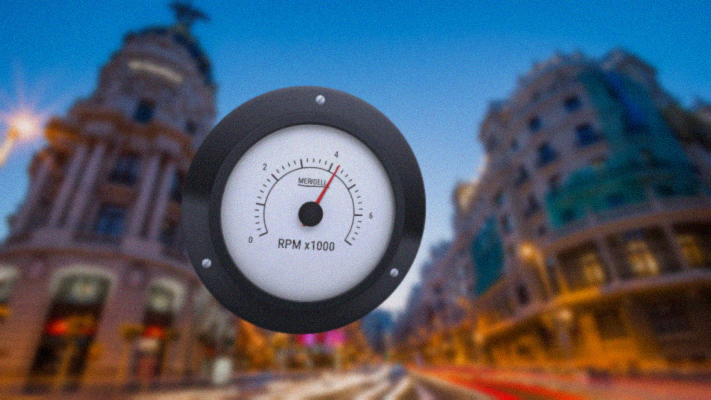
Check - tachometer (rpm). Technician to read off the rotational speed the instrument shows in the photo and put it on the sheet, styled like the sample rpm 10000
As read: rpm 4200
